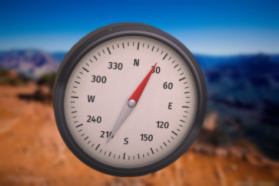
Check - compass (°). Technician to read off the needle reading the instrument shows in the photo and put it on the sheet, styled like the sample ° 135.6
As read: ° 25
